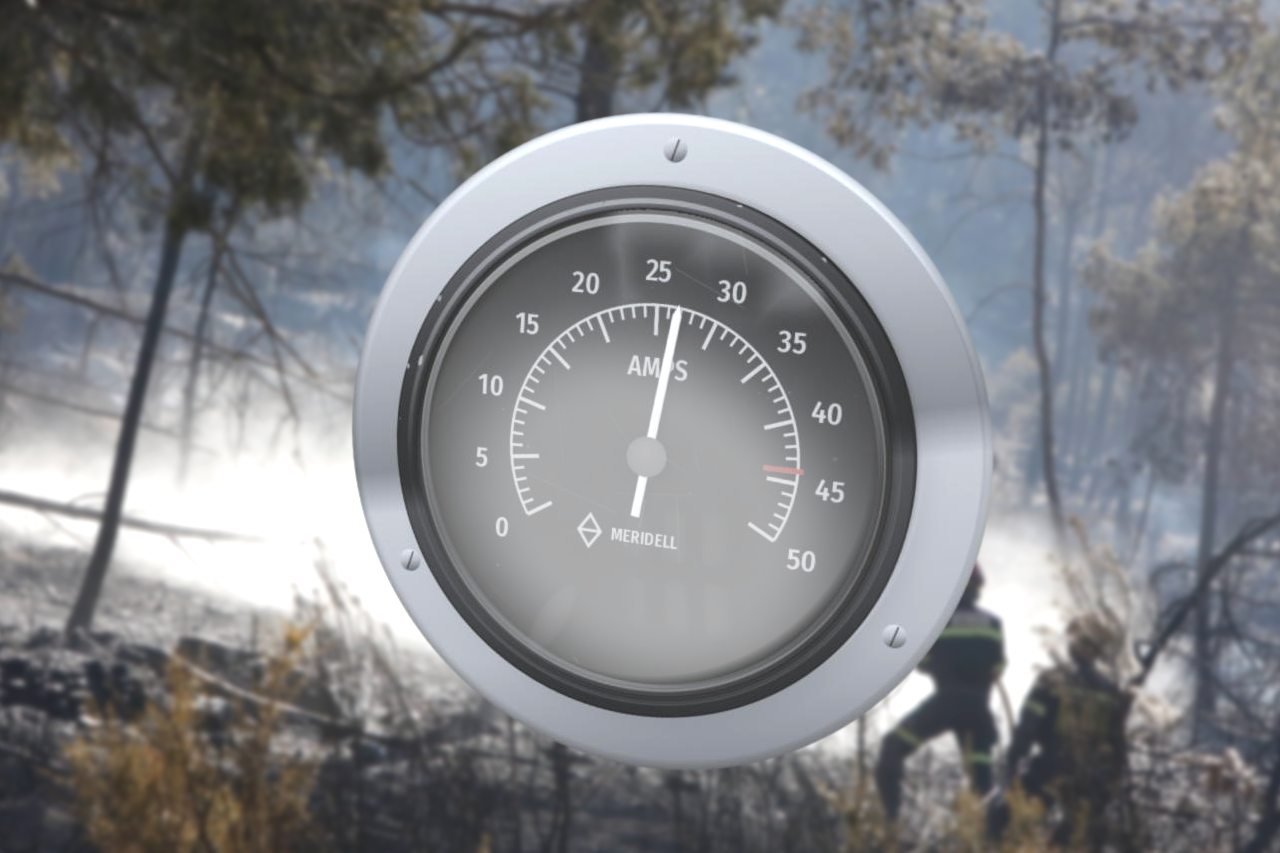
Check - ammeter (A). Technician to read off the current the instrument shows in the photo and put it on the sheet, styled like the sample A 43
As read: A 27
